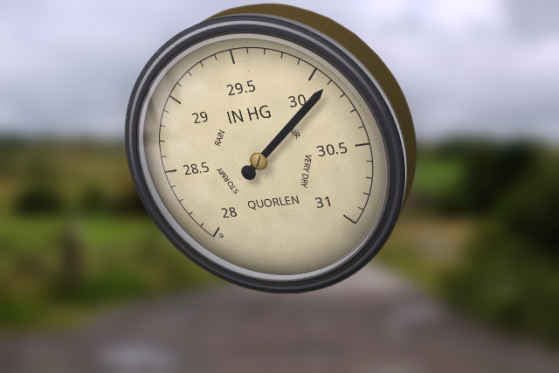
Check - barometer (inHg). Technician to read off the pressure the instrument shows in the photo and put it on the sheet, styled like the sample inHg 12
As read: inHg 30.1
